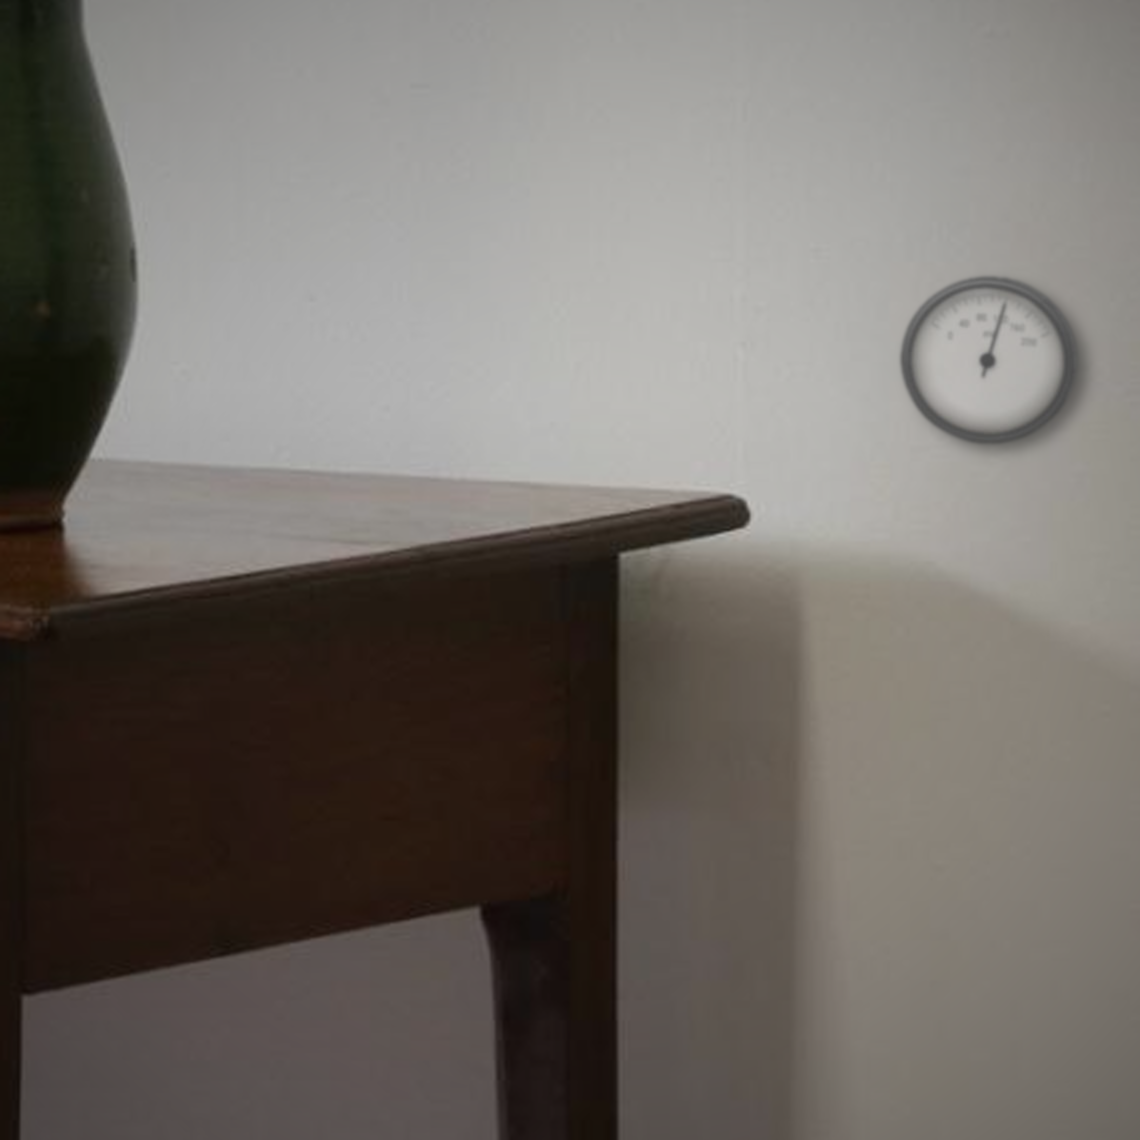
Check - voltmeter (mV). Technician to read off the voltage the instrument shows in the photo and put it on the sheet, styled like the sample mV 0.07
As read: mV 120
